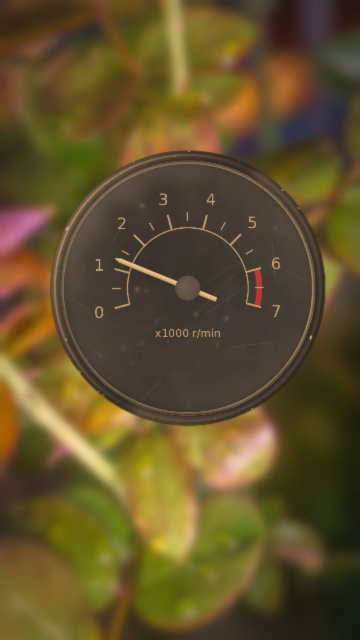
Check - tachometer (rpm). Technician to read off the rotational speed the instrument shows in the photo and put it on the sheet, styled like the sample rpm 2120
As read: rpm 1250
